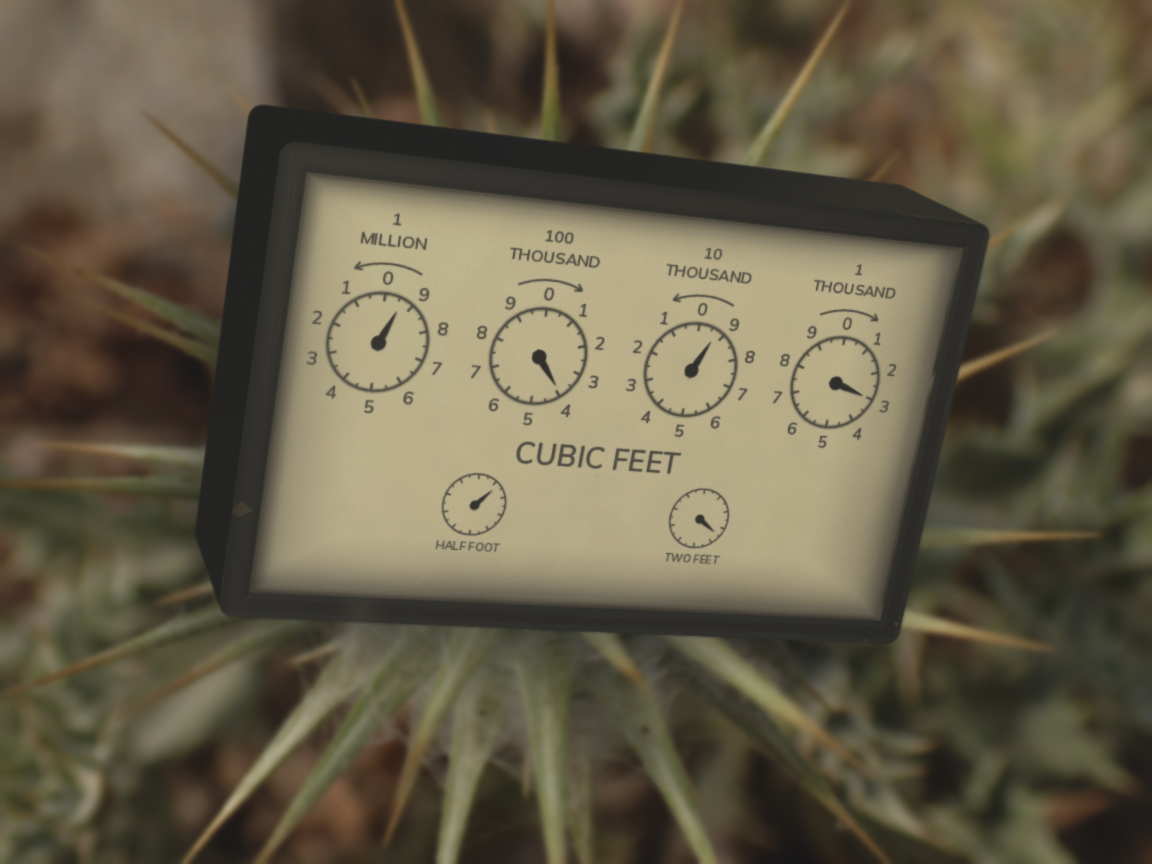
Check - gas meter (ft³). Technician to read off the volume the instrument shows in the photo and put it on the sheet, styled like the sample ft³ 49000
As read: ft³ 939300
